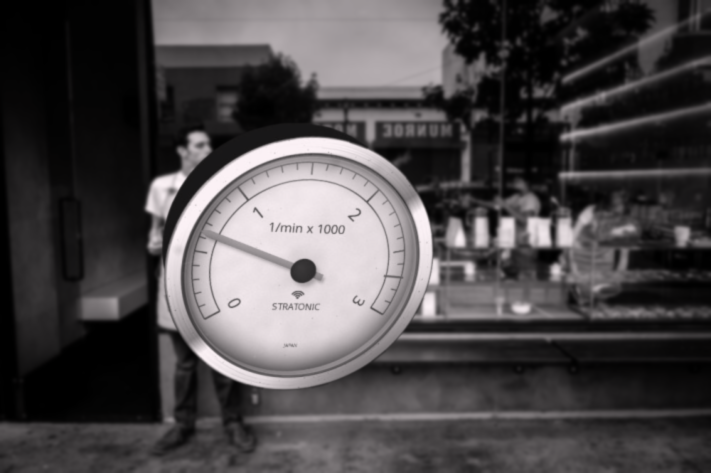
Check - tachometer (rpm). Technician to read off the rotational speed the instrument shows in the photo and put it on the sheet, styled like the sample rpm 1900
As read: rpm 650
